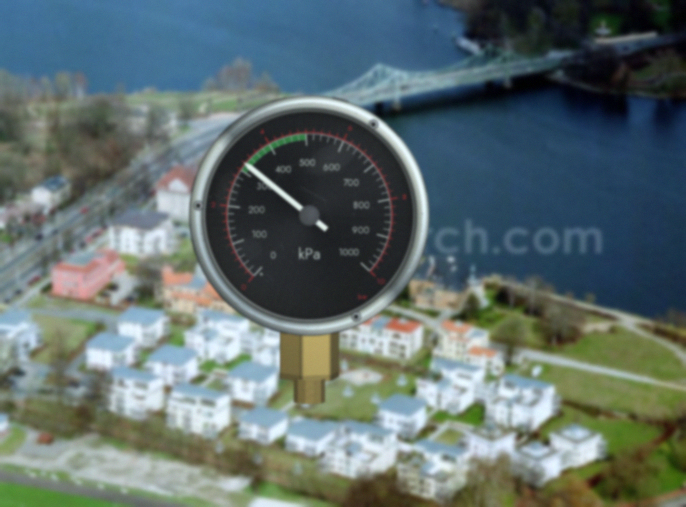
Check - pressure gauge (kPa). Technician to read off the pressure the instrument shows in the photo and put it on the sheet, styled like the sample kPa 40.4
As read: kPa 320
